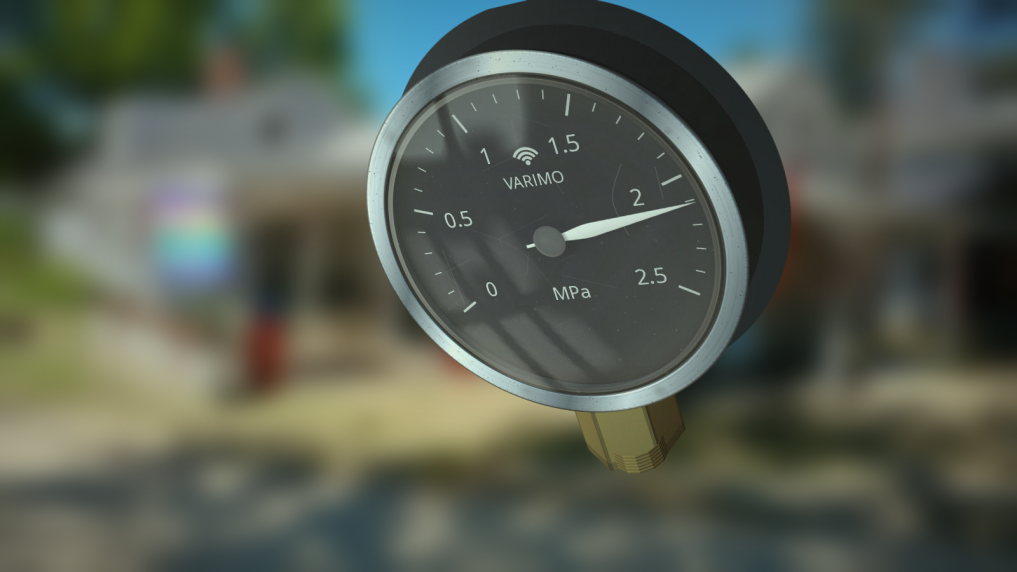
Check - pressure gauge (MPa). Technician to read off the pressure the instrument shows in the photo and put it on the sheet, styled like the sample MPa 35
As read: MPa 2.1
